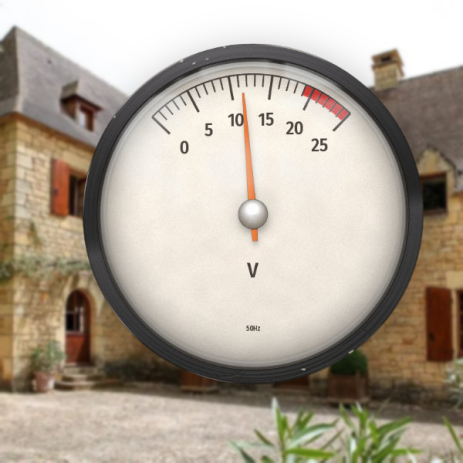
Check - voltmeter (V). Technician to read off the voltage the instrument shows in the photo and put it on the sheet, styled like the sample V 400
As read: V 11.5
